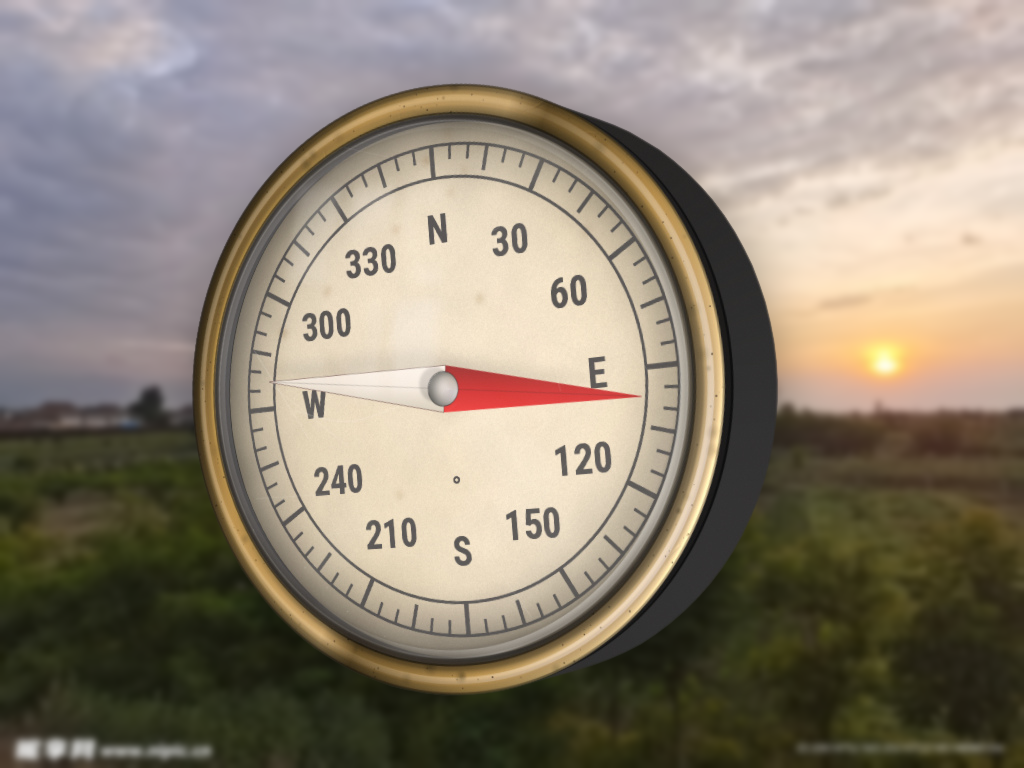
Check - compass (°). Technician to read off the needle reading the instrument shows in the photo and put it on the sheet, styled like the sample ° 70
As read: ° 97.5
